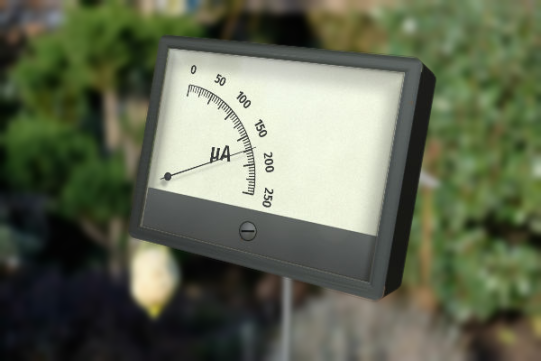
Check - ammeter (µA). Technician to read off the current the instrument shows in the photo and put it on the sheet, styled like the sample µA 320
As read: µA 175
